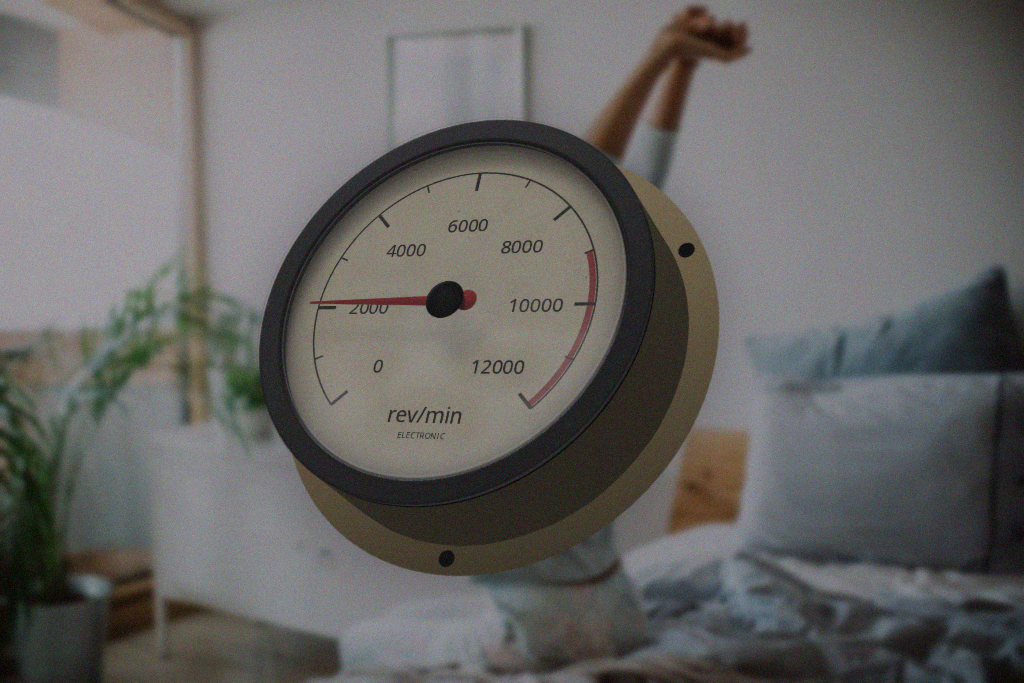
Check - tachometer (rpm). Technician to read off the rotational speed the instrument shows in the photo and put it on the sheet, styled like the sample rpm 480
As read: rpm 2000
